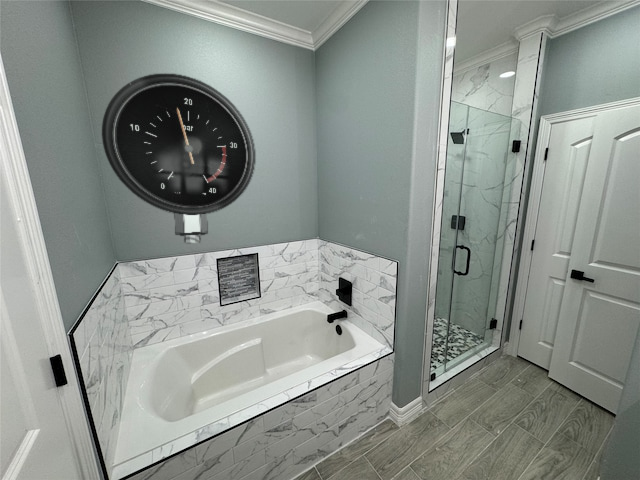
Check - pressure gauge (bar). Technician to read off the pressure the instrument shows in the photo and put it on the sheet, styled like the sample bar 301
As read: bar 18
